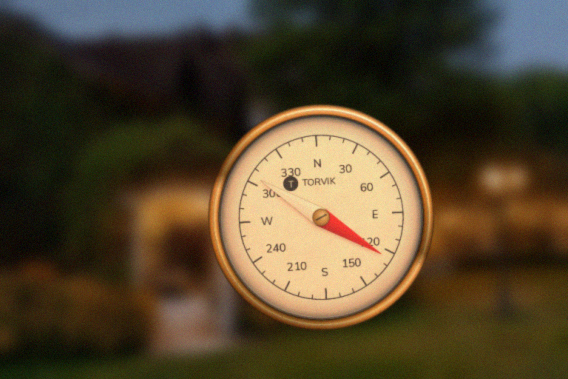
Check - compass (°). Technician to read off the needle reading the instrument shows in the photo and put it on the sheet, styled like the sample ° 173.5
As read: ° 125
